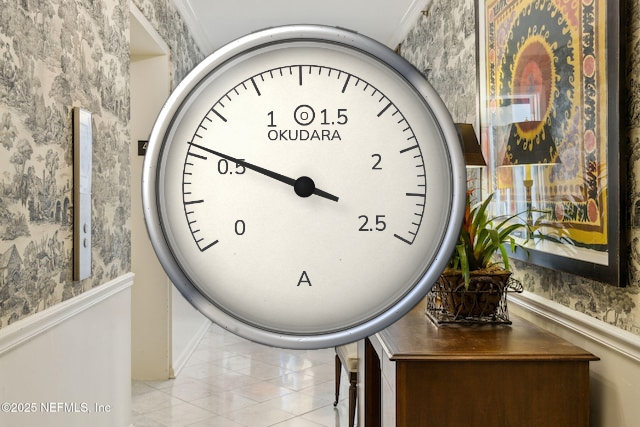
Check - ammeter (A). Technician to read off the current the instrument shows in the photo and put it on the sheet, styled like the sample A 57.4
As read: A 0.55
